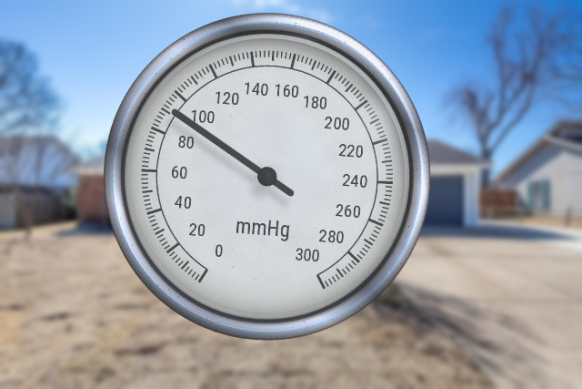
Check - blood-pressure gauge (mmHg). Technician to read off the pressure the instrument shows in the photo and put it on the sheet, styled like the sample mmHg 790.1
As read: mmHg 92
